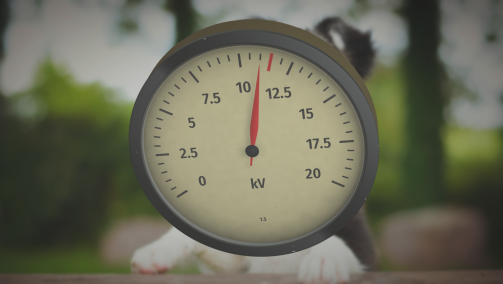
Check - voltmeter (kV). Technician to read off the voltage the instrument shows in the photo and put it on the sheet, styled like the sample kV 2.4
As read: kV 11
